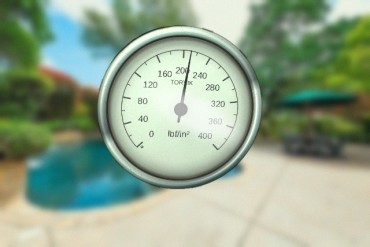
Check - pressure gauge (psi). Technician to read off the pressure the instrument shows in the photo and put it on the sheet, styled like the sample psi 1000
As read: psi 210
